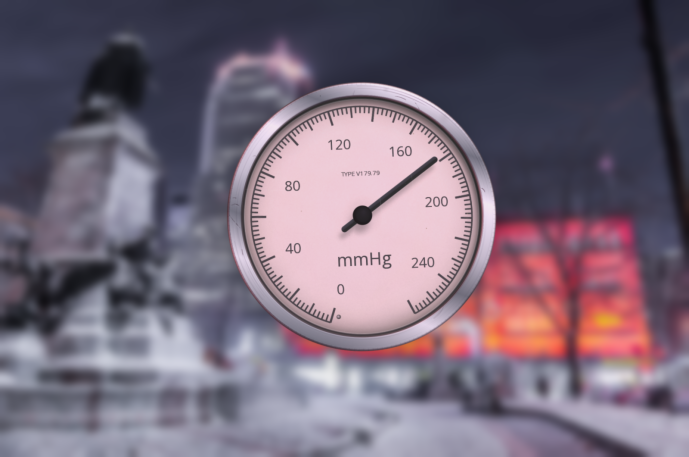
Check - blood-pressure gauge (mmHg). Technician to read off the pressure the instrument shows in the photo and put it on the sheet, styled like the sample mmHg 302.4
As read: mmHg 178
